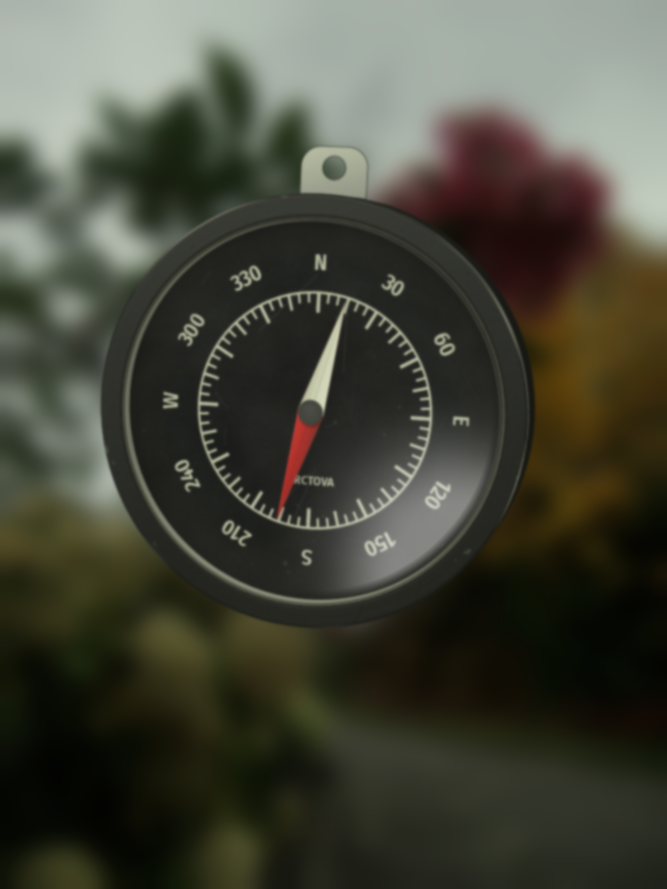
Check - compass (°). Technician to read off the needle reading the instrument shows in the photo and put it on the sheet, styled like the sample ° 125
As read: ° 195
